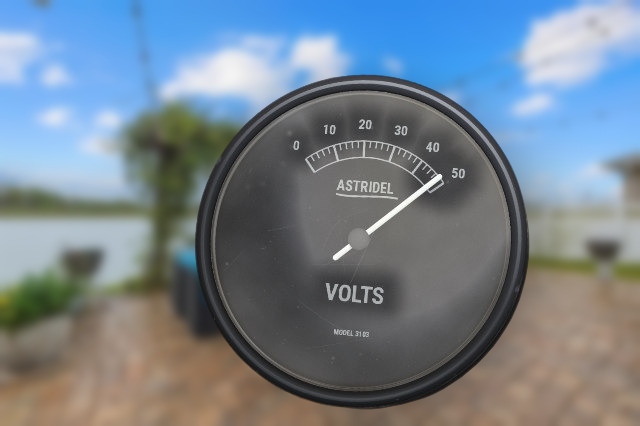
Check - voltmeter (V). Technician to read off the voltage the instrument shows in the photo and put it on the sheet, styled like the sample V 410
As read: V 48
